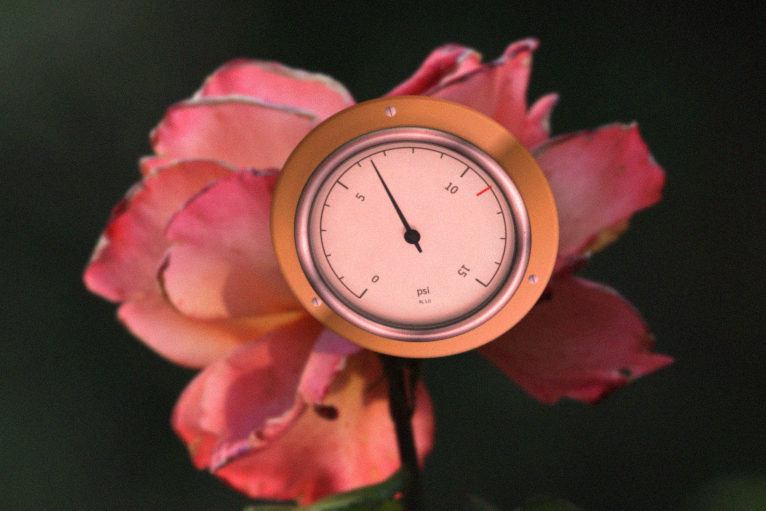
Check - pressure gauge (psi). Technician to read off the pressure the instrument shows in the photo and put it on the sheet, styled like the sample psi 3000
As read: psi 6.5
